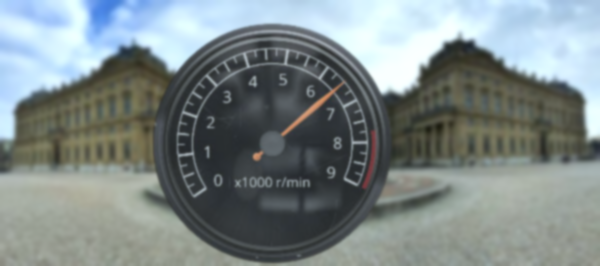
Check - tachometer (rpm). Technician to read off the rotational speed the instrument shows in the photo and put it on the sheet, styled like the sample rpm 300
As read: rpm 6500
